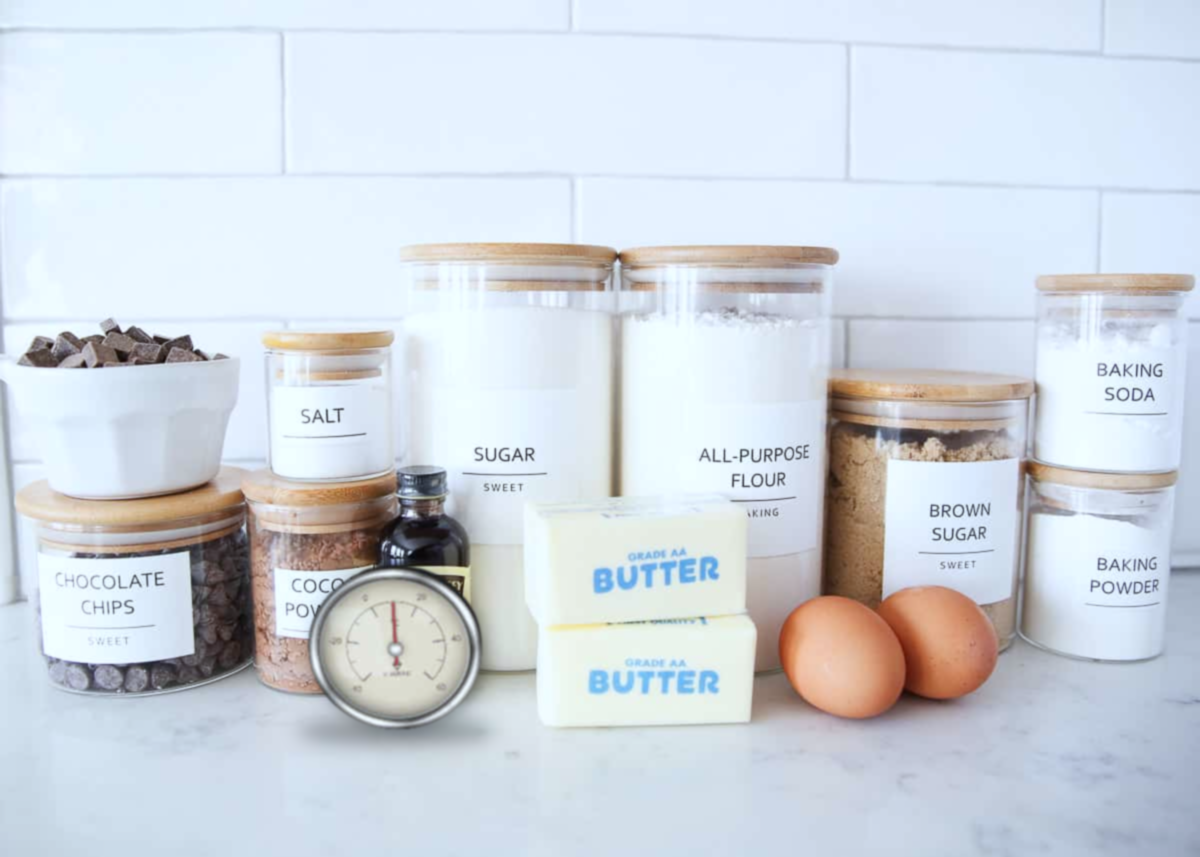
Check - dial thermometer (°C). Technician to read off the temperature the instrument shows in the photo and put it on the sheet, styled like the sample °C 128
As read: °C 10
